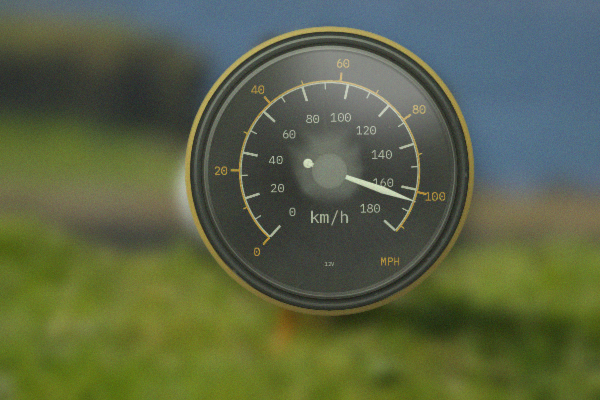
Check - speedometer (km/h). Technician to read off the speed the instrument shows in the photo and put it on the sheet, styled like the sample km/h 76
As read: km/h 165
